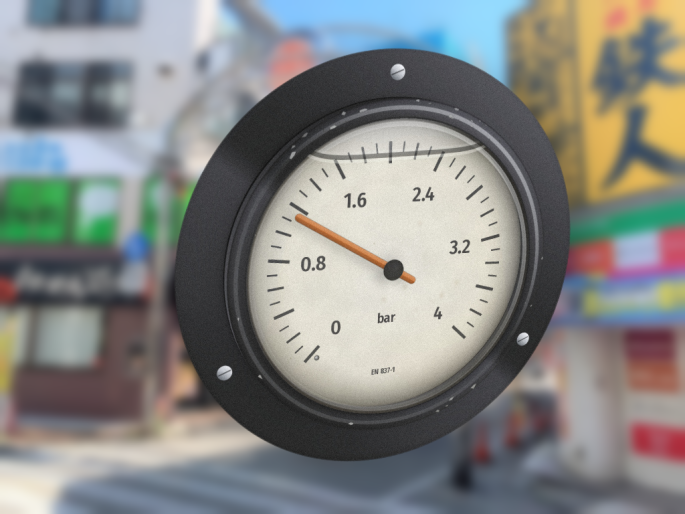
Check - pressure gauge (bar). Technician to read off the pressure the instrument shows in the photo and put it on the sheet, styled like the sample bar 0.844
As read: bar 1.15
